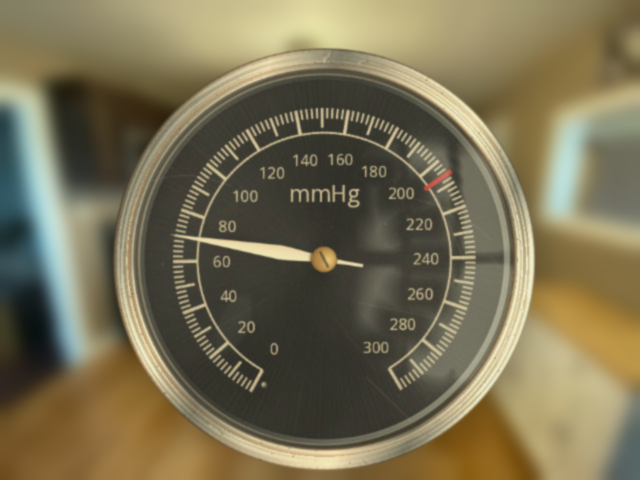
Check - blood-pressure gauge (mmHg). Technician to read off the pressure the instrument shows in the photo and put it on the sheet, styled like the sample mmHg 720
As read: mmHg 70
